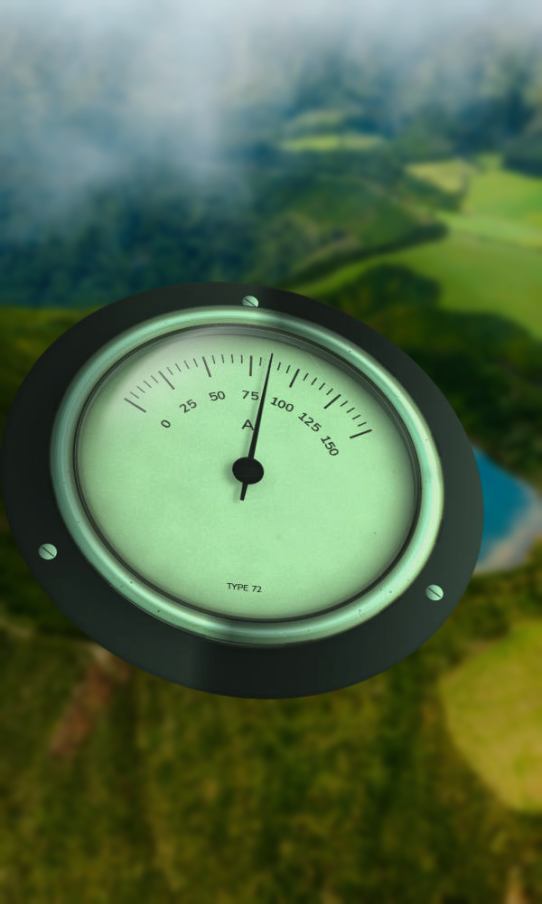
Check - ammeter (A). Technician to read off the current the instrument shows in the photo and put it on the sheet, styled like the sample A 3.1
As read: A 85
